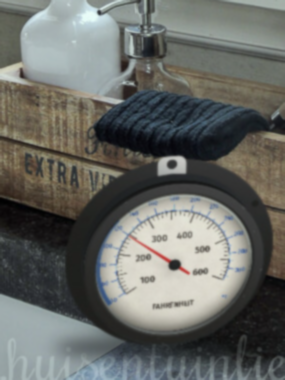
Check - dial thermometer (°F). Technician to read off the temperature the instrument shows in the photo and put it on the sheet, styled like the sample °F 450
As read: °F 250
